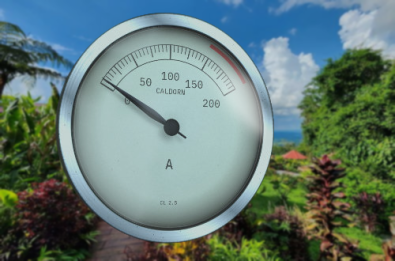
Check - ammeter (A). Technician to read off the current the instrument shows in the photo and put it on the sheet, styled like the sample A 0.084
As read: A 5
